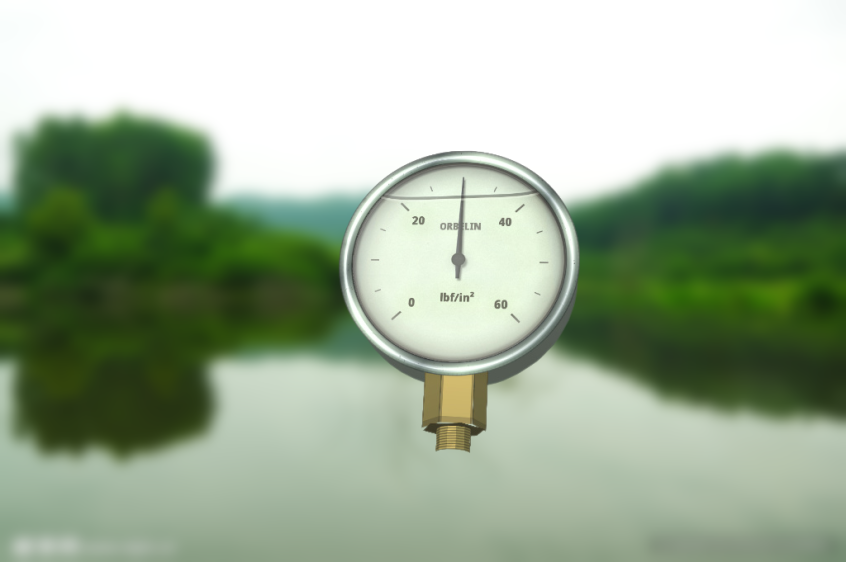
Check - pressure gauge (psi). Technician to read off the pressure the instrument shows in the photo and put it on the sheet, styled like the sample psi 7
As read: psi 30
